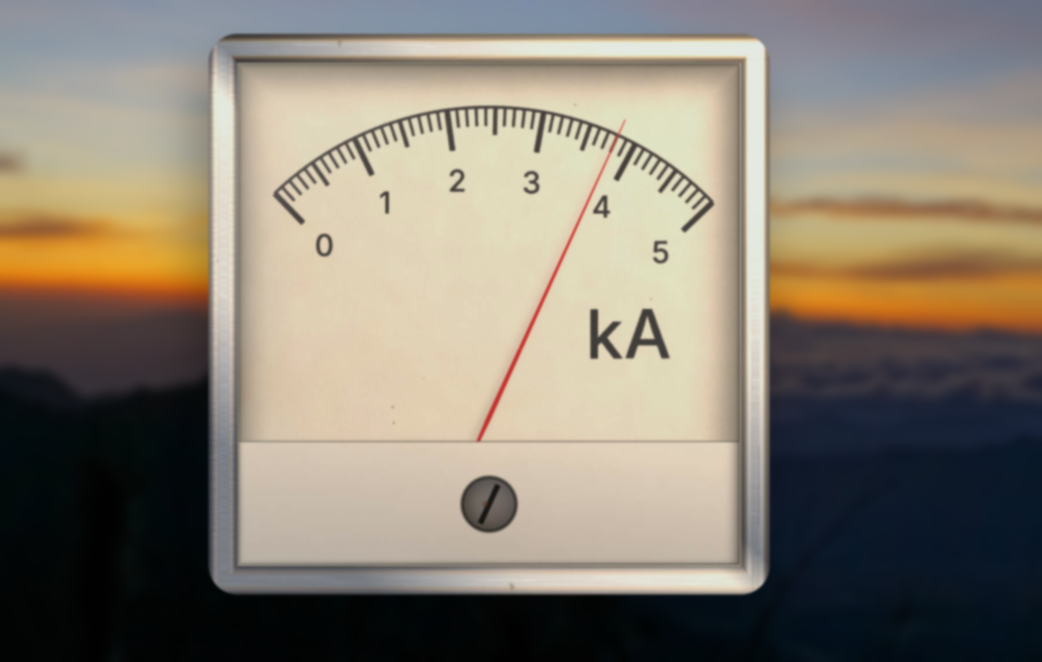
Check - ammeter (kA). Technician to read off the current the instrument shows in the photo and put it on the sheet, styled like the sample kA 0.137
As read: kA 3.8
